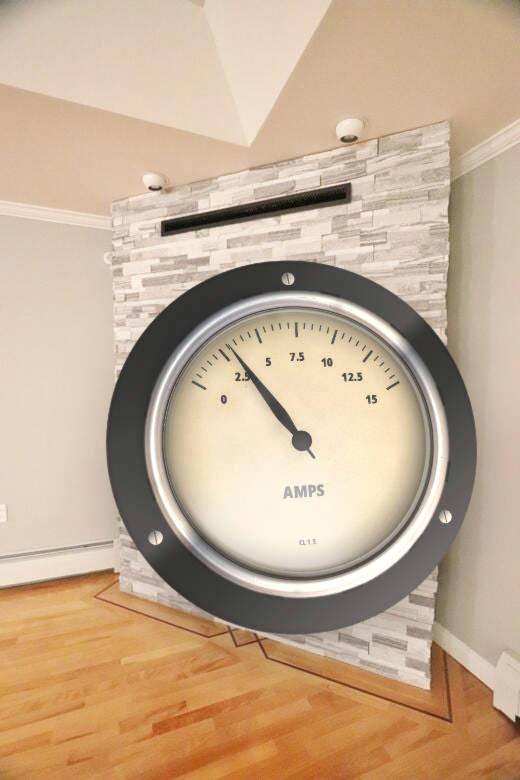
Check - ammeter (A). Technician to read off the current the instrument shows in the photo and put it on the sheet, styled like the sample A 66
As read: A 3
